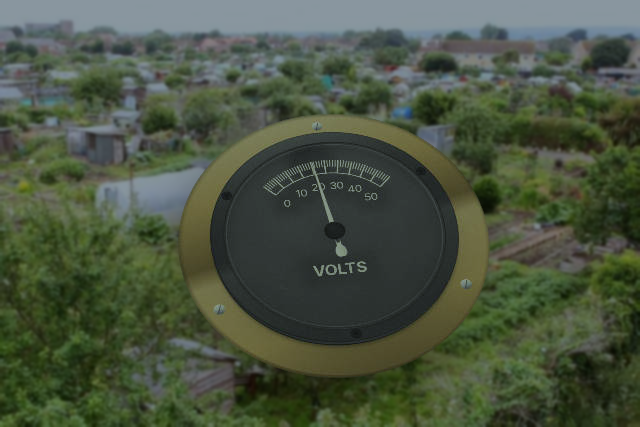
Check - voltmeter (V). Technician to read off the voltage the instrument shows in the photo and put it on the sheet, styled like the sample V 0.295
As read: V 20
